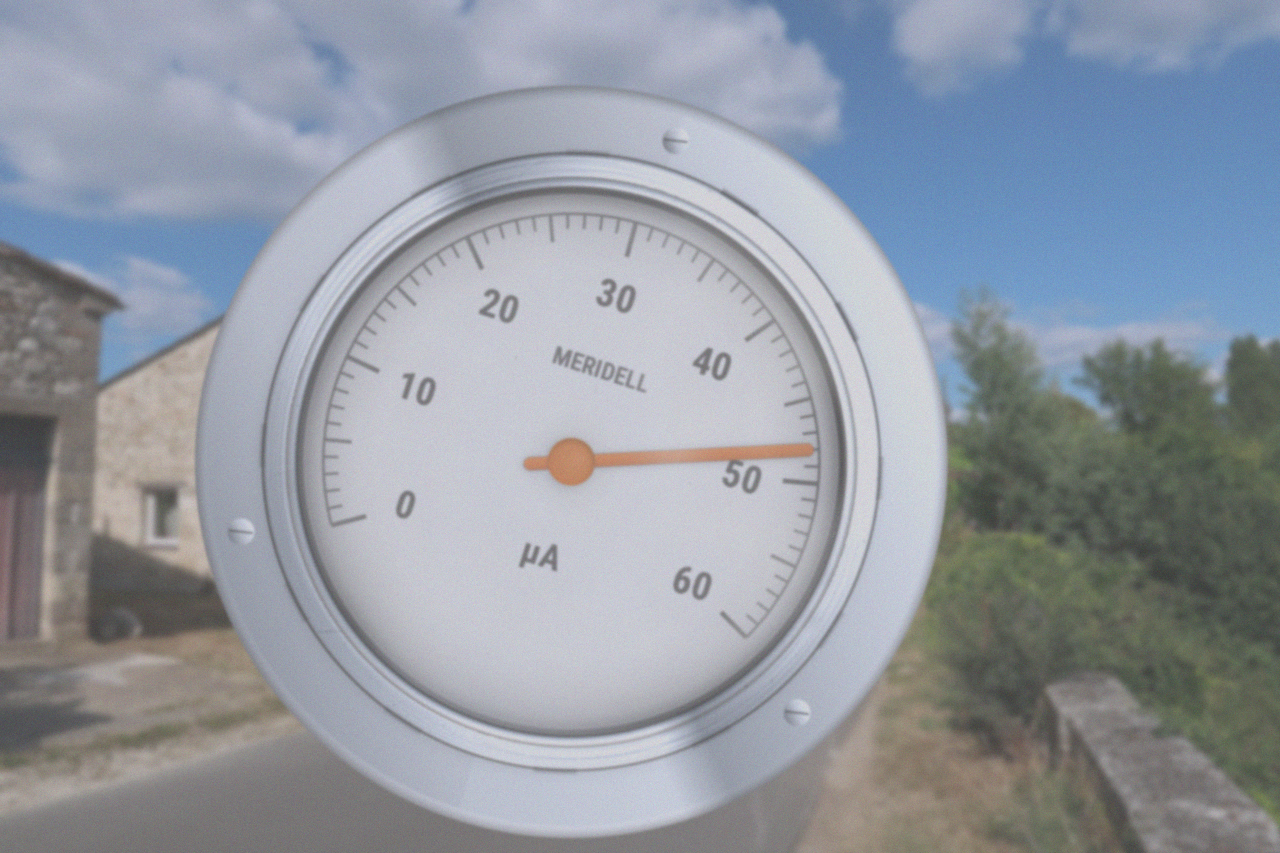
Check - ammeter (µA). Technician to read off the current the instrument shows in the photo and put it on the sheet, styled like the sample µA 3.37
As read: µA 48
